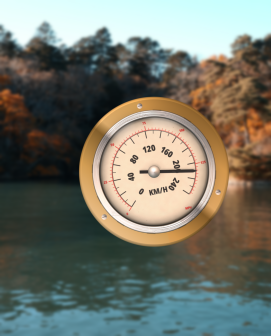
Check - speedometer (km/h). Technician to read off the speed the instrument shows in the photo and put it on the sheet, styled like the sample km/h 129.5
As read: km/h 210
